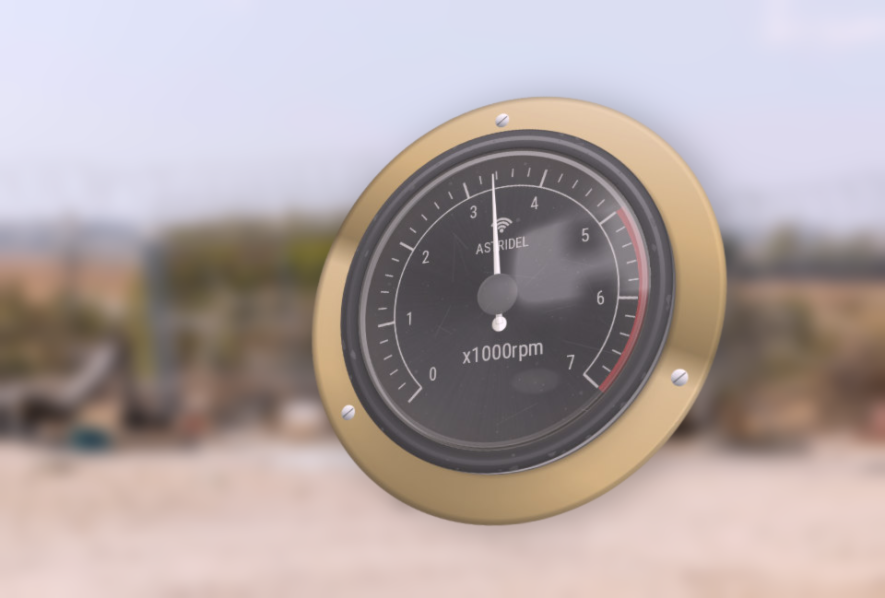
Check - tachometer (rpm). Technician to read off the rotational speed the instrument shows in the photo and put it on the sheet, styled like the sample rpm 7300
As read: rpm 3400
